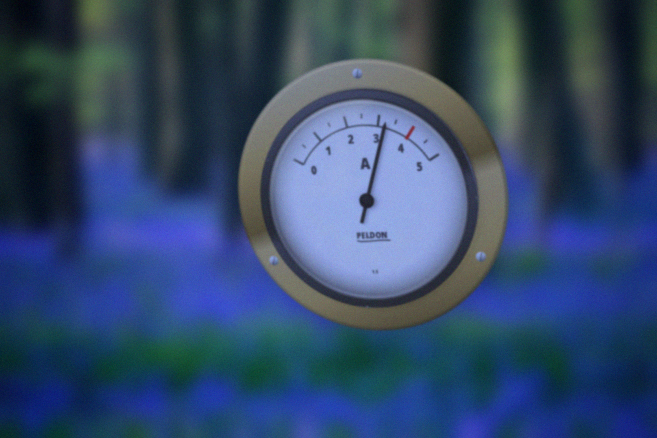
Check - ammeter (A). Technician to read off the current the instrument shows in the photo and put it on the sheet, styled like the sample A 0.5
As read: A 3.25
